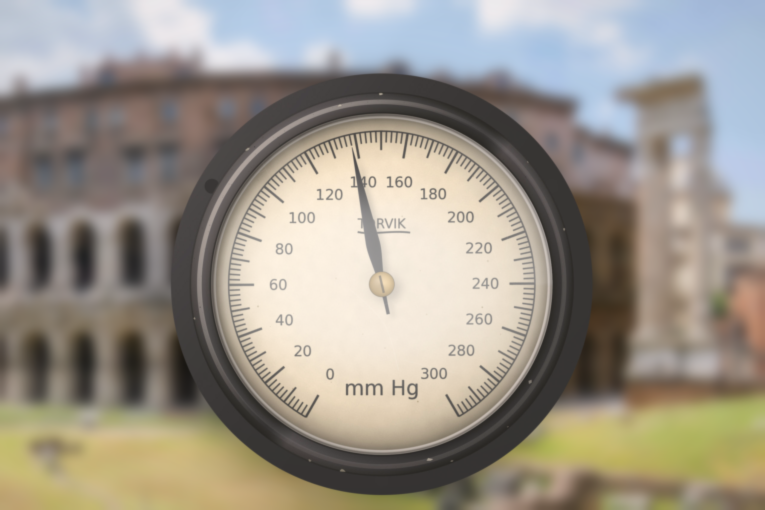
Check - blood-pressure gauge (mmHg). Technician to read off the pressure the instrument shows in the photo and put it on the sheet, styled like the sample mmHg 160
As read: mmHg 138
